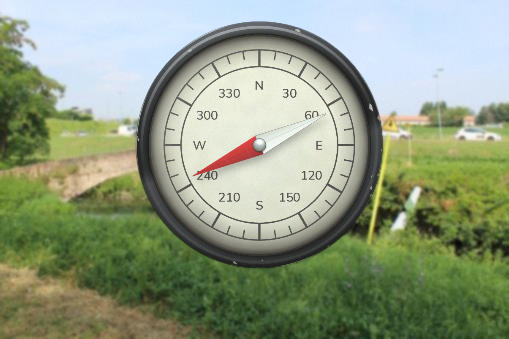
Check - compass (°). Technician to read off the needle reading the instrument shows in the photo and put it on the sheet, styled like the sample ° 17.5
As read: ° 245
